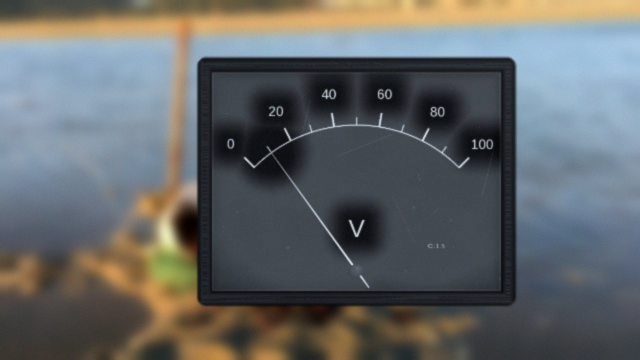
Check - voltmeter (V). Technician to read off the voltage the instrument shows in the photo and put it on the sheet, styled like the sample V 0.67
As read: V 10
